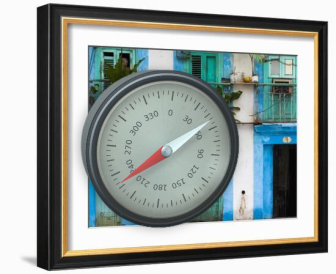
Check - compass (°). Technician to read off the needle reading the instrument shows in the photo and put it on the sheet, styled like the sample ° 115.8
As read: ° 230
